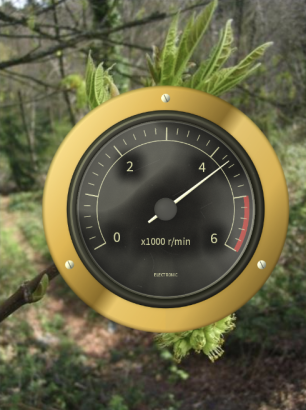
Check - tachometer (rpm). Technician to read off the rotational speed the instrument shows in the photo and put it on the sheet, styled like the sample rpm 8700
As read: rpm 4300
